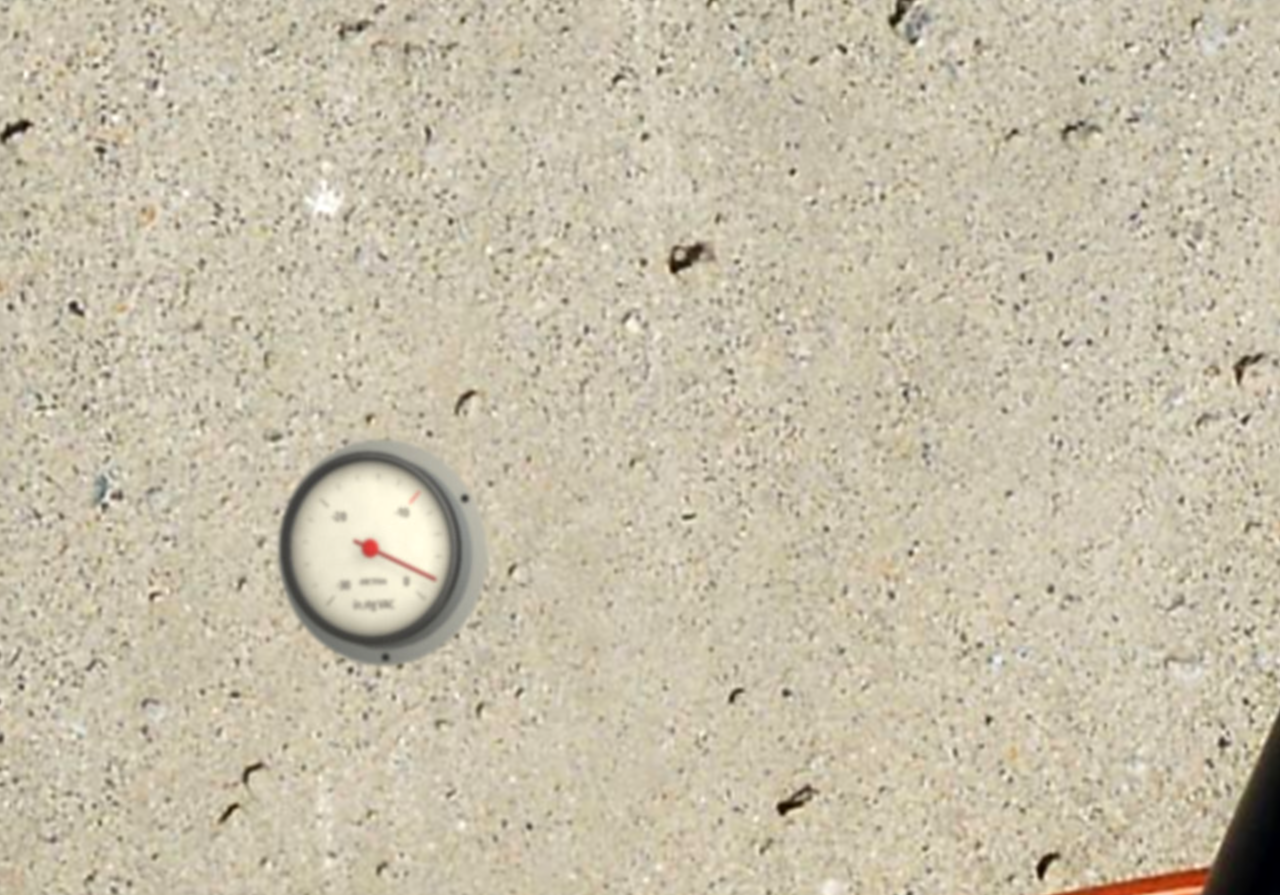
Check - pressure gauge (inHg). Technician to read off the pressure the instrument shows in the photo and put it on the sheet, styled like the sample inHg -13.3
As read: inHg -2
